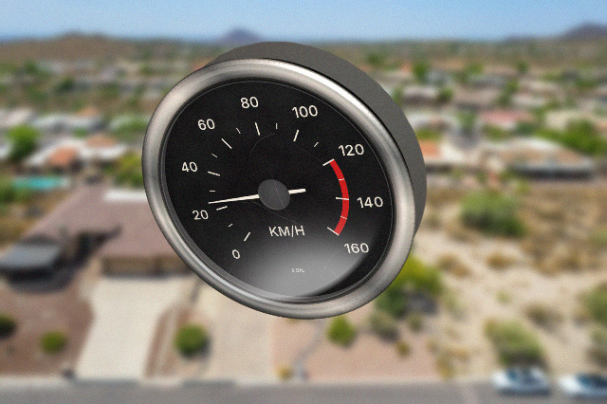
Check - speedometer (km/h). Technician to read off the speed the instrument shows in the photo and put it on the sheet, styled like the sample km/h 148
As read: km/h 25
